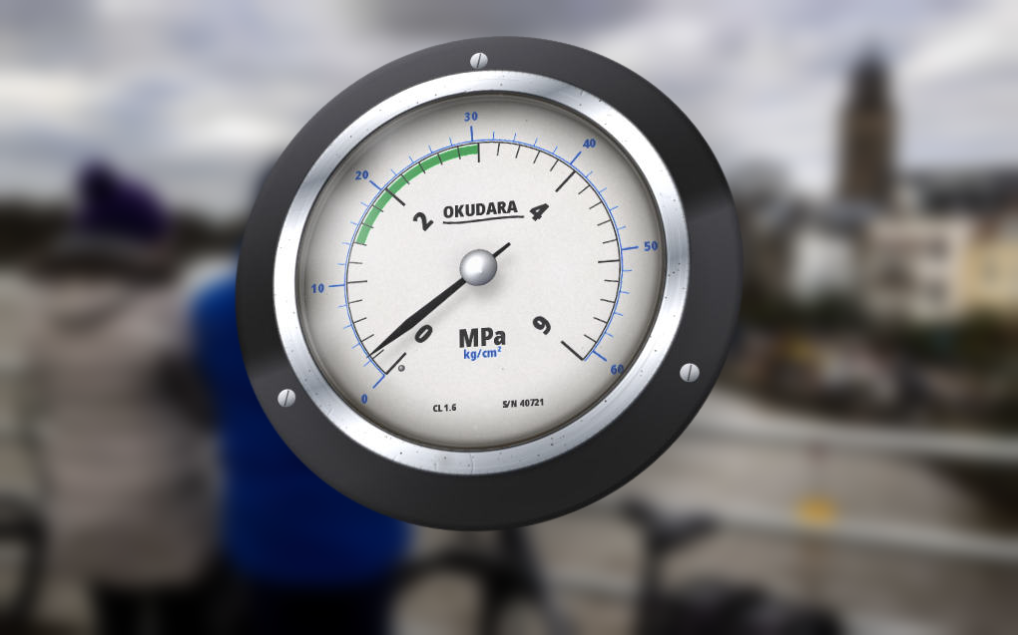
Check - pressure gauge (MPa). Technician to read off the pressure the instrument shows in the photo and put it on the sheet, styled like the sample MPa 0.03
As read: MPa 0.2
